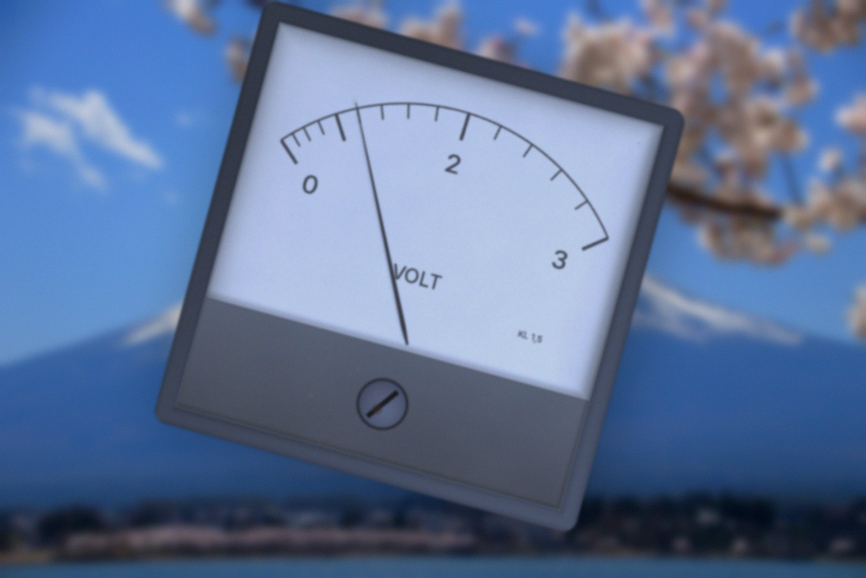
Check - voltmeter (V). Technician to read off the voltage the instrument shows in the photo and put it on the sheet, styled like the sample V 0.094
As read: V 1.2
